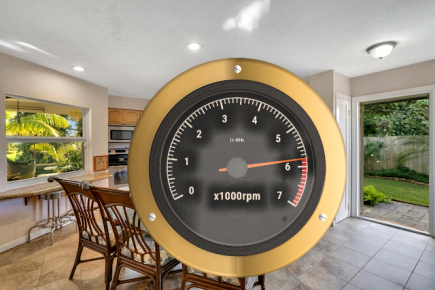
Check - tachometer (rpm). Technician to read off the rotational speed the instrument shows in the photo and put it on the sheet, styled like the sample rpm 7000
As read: rpm 5800
